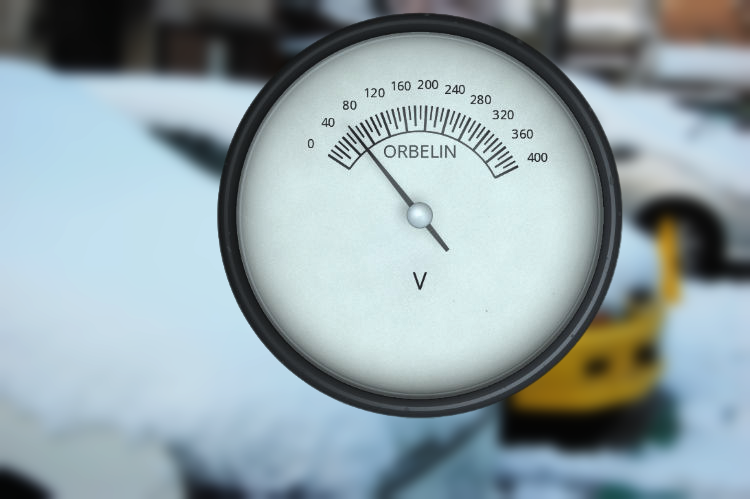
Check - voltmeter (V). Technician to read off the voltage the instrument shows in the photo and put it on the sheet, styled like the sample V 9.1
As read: V 60
